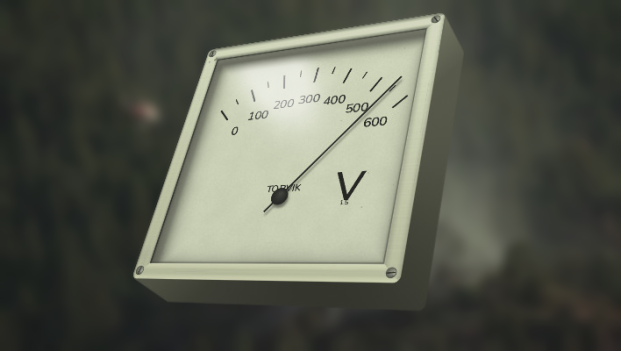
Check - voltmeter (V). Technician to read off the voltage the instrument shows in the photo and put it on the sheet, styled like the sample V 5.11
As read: V 550
